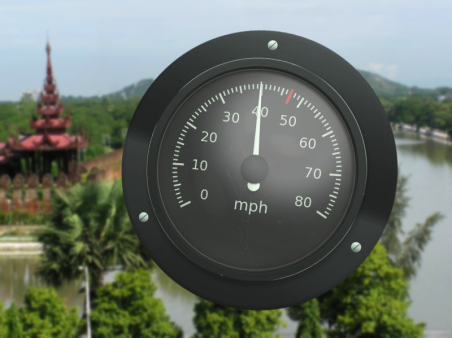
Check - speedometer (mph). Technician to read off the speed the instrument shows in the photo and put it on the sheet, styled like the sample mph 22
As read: mph 40
